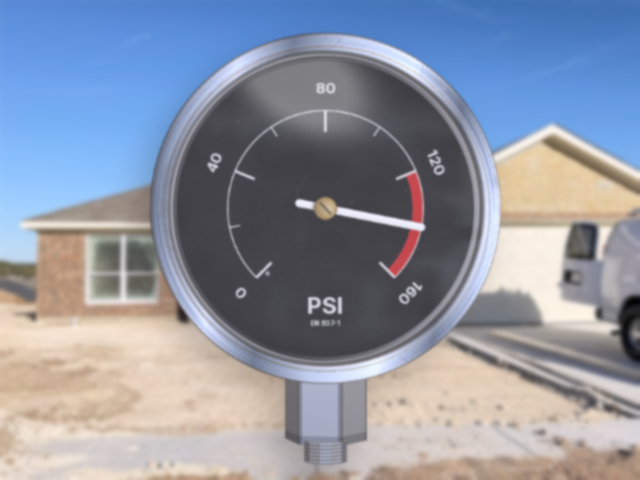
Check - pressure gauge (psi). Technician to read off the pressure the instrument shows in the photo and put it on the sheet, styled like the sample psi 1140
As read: psi 140
